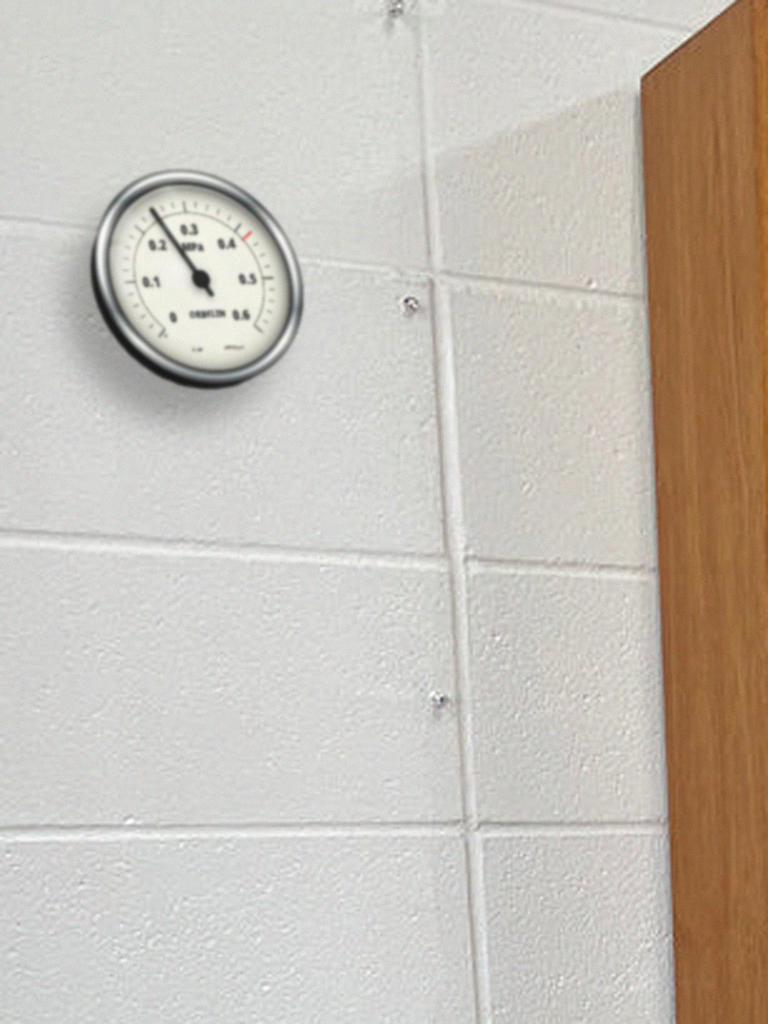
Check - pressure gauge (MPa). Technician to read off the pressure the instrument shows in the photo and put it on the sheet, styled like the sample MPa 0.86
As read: MPa 0.24
